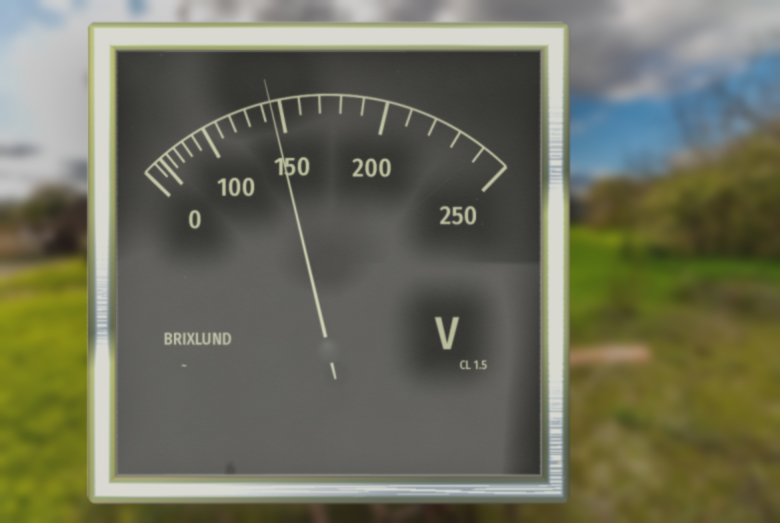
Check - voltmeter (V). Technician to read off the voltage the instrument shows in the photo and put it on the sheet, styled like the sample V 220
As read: V 145
